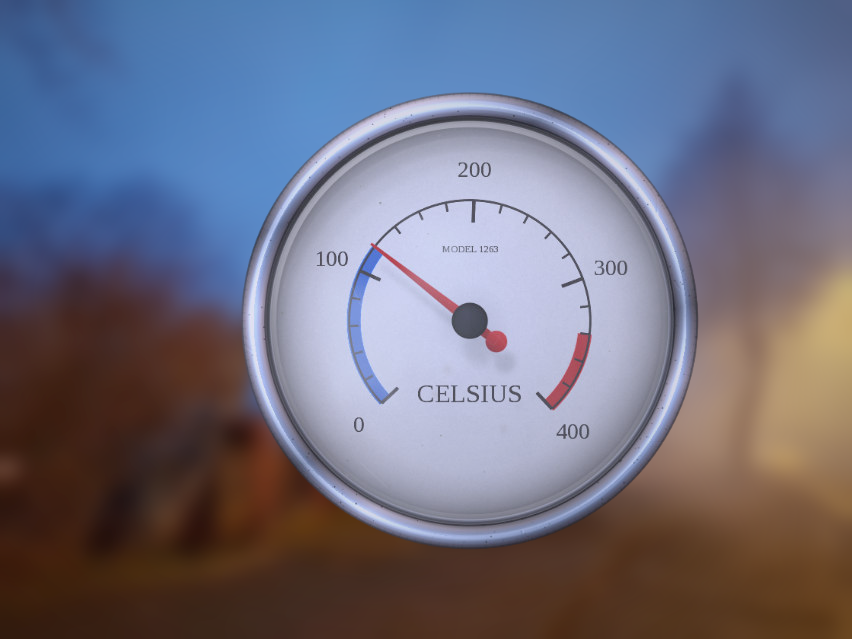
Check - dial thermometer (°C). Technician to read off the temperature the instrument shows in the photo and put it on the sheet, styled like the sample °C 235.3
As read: °C 120
